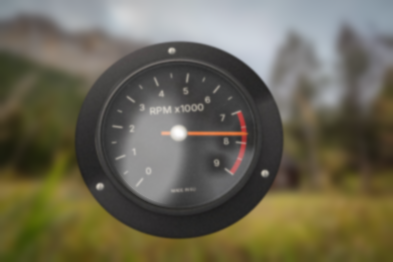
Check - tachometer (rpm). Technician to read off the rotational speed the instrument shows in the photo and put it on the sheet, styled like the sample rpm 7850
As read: rpm 7750
